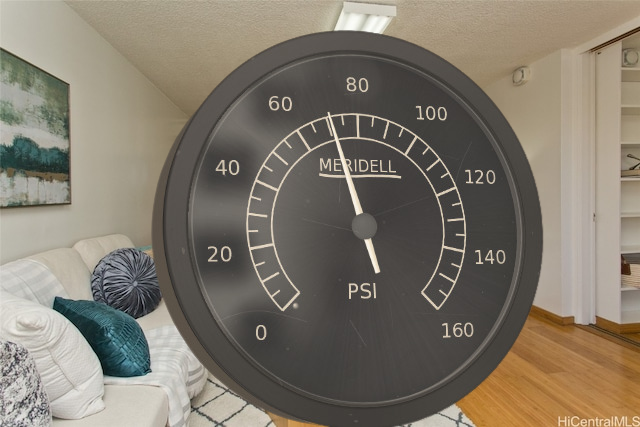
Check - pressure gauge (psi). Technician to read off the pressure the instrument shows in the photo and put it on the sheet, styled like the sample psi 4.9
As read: psi 70
